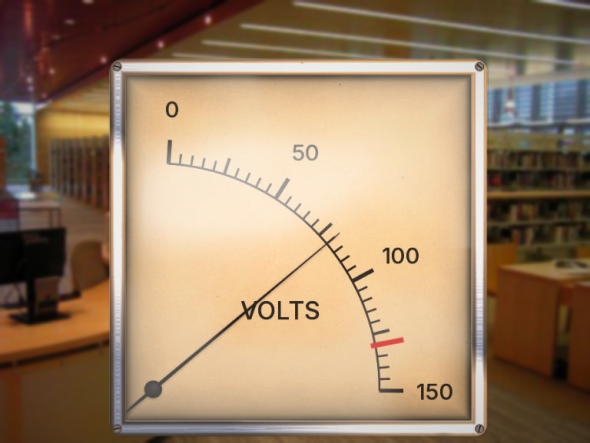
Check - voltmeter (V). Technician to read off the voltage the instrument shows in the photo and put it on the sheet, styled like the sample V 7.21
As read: V 80
